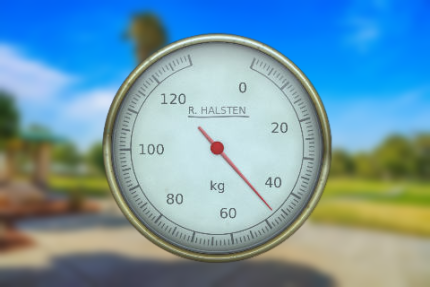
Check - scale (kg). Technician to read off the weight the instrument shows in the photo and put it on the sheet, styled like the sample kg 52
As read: kg 47
